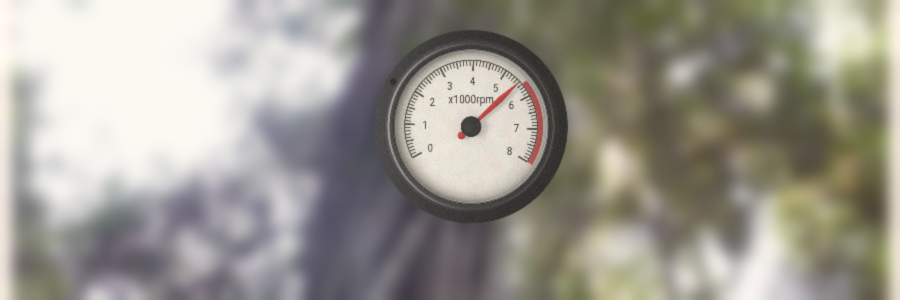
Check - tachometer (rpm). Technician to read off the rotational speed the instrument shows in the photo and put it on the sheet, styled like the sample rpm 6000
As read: rpm 5500
